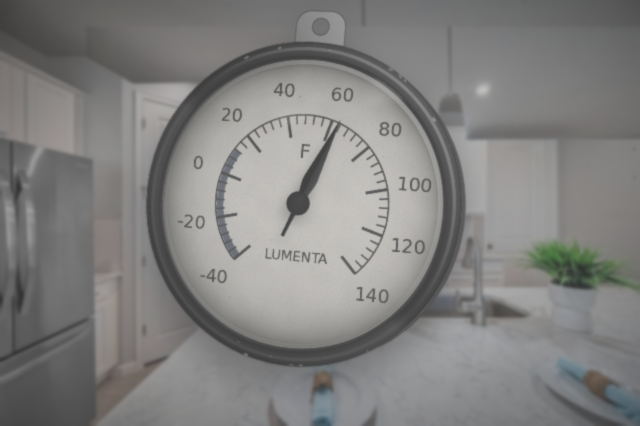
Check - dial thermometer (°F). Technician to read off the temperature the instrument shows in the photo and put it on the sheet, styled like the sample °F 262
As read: °F 64
